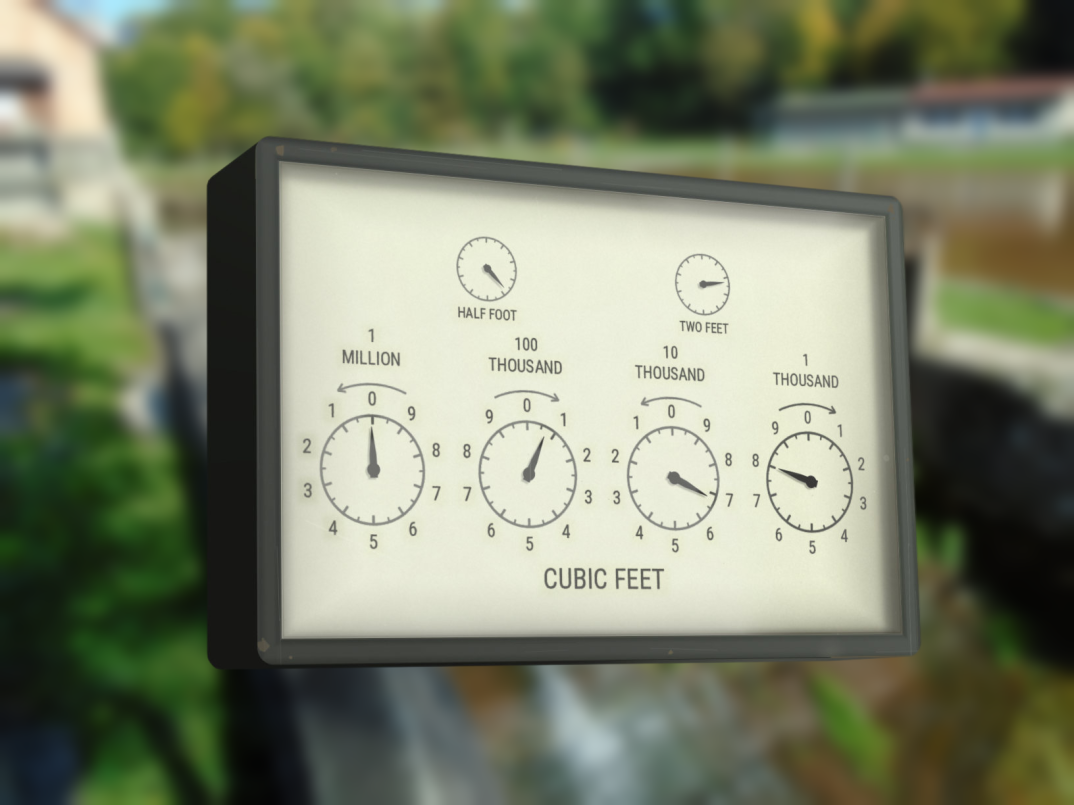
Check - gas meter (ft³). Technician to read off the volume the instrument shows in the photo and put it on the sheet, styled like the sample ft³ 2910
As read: ft³ 6800
